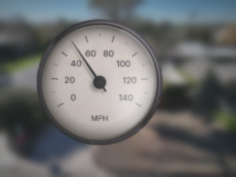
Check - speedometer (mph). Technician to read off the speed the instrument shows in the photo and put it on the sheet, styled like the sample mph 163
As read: mph 50
